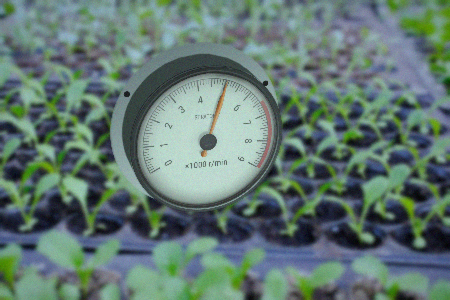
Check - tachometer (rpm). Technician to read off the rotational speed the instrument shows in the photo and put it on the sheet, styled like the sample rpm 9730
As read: rpm 5000
